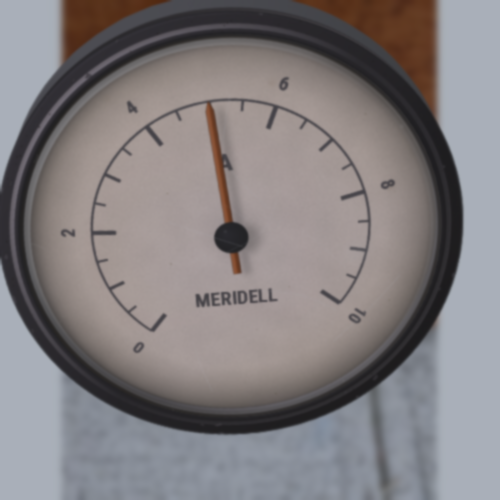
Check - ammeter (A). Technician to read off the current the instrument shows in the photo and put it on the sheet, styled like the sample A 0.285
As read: A 5
